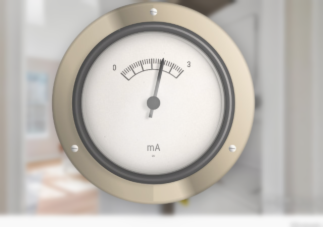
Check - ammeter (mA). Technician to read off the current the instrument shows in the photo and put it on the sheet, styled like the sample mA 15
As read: mA 2
